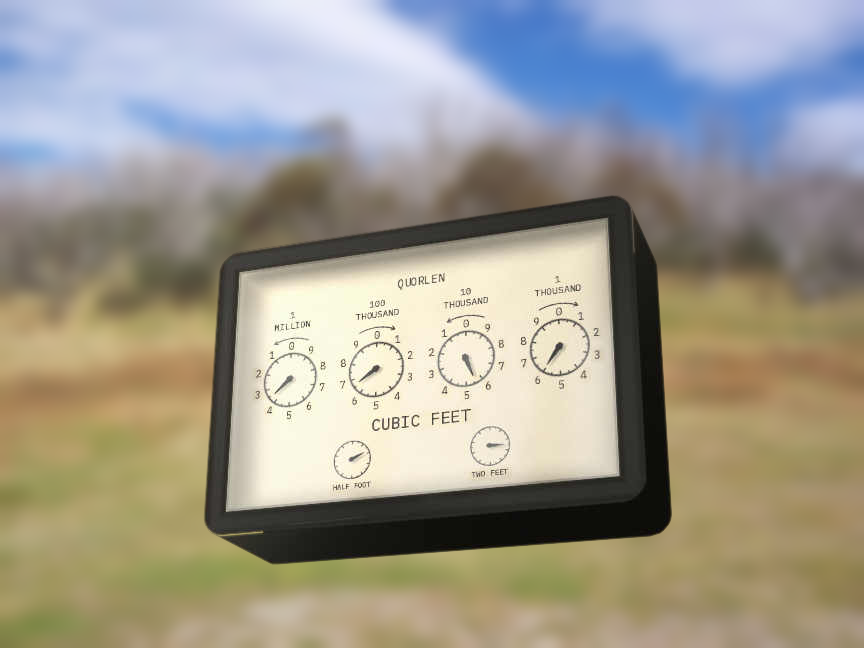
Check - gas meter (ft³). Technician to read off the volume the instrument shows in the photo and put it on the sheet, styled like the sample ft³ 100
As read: ft³ 365600
